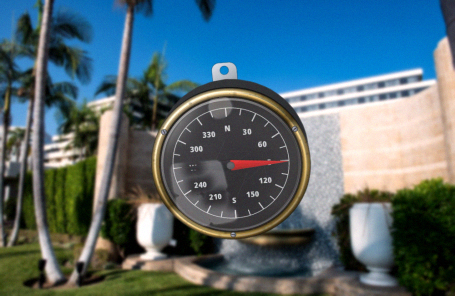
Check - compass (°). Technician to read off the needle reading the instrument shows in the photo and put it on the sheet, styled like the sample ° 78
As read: ° 90
